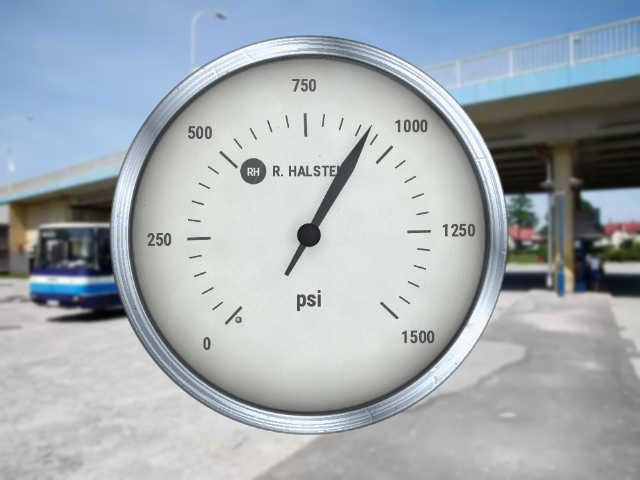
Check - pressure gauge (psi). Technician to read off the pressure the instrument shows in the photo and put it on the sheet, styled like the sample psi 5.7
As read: psi 925
